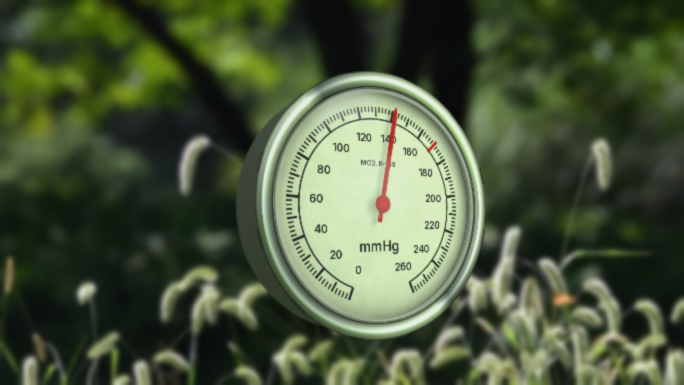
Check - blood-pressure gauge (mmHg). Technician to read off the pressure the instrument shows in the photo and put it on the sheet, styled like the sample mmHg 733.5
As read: mmHg 140
